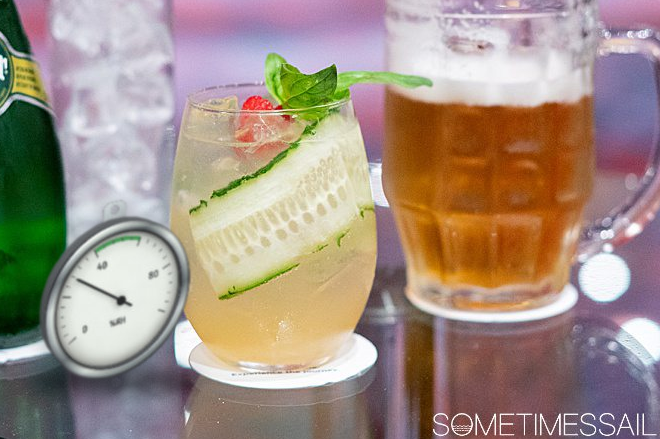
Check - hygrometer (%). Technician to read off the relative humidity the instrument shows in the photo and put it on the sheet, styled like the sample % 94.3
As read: % 28
